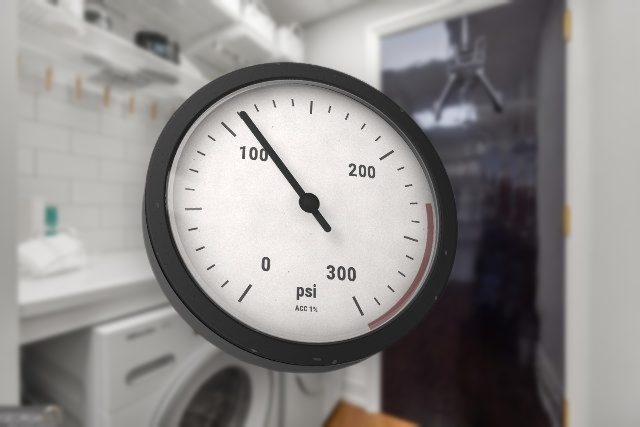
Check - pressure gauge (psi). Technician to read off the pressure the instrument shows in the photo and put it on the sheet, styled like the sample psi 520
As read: psi 110
